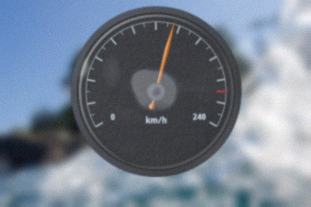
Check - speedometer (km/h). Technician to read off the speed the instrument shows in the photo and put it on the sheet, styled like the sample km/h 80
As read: km/h 135
